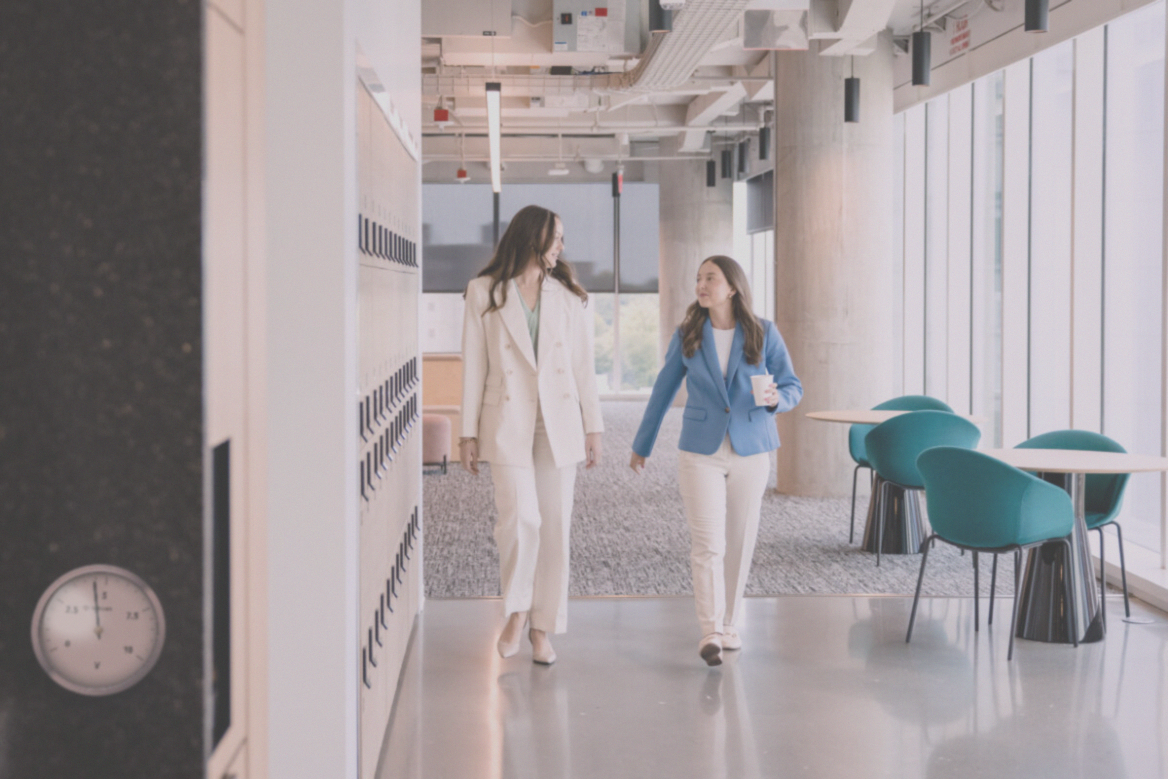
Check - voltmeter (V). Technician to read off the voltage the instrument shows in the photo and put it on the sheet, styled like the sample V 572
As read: V 4.5
